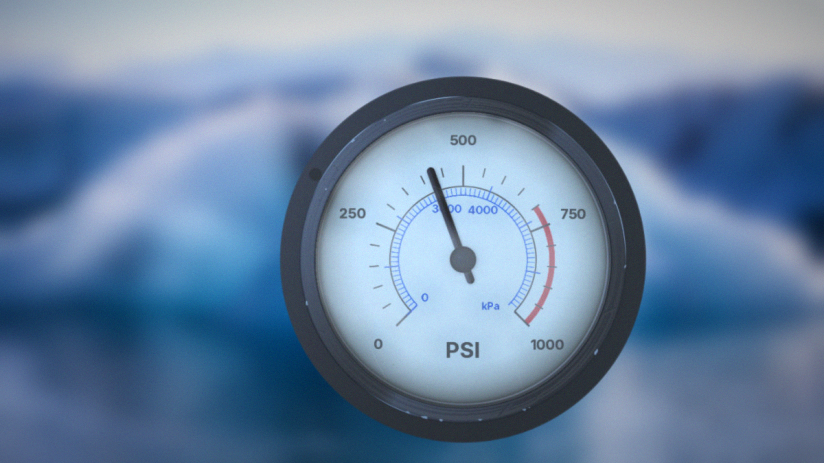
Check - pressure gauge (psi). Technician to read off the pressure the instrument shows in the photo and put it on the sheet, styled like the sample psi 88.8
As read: psi 425
